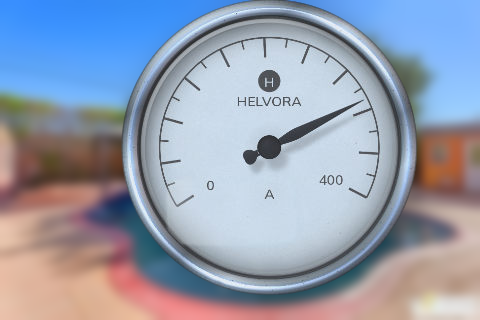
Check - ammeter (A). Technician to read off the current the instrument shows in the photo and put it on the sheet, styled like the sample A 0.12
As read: A 310
